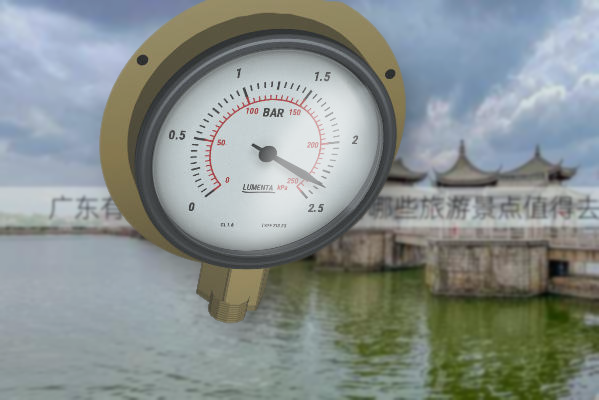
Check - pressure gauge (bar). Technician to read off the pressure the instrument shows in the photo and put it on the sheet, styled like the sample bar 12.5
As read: bar 2.35
